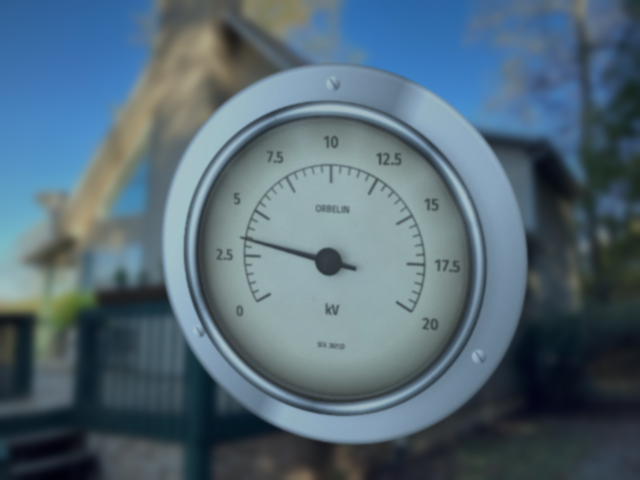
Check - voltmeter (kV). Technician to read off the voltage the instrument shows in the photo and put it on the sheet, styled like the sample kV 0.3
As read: kV 3.5
